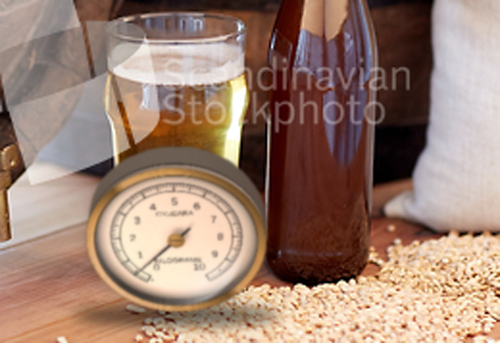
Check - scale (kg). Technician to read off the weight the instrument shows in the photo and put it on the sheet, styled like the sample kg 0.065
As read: kg 0.5
